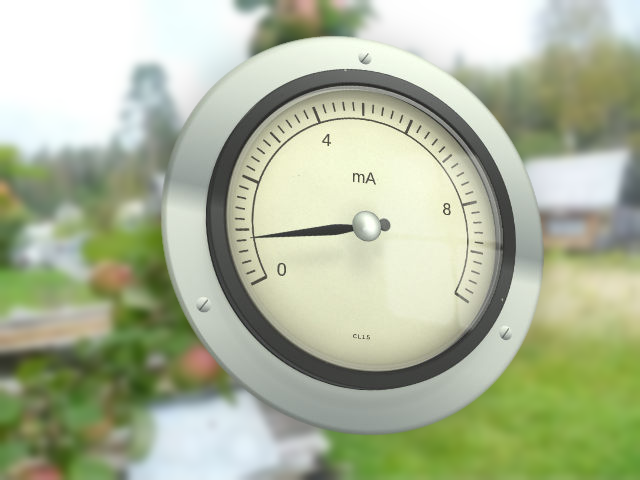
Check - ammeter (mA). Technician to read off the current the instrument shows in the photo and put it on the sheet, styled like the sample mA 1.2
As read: mA 0.8
